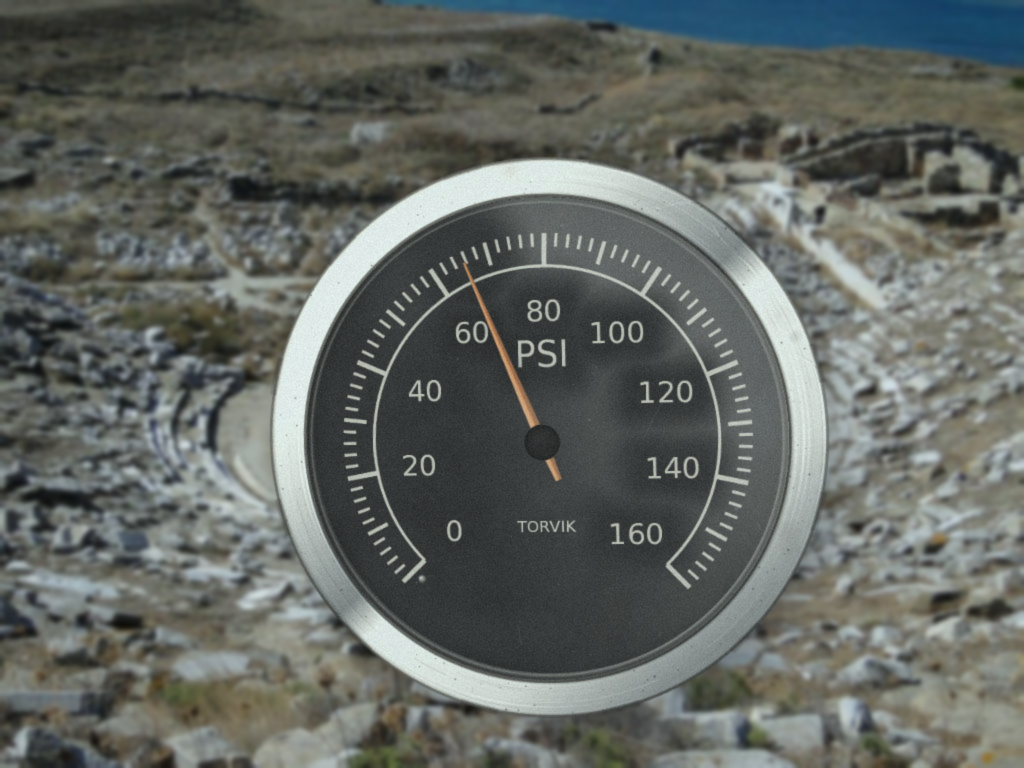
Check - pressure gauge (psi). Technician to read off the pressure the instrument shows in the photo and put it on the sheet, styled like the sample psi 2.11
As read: psi 66
